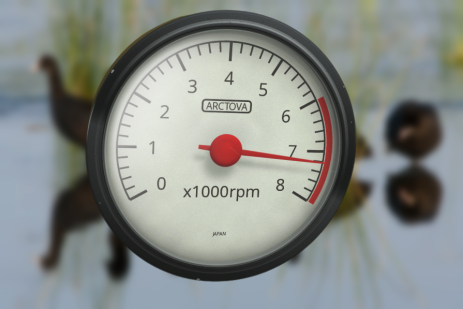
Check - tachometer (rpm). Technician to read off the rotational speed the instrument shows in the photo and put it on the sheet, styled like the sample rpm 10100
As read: rpm 7200
